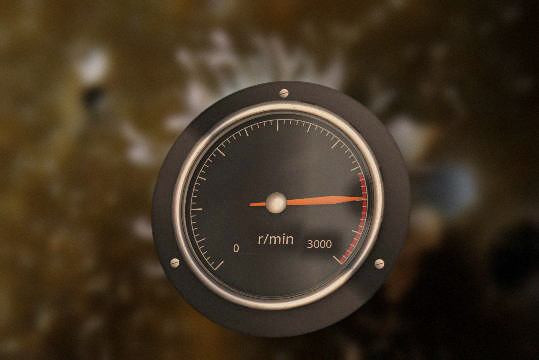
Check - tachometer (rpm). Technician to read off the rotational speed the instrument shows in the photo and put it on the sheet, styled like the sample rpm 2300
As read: rpm 2500
